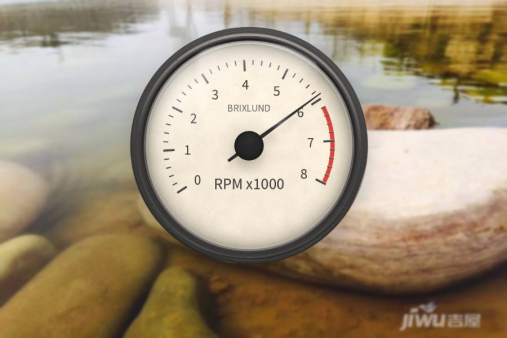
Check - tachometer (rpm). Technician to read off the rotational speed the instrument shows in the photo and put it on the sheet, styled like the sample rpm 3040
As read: rpm 5900
